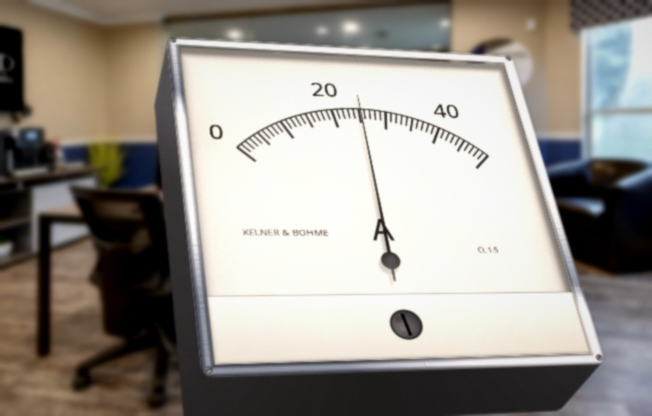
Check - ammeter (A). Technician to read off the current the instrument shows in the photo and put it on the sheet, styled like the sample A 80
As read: A 25
